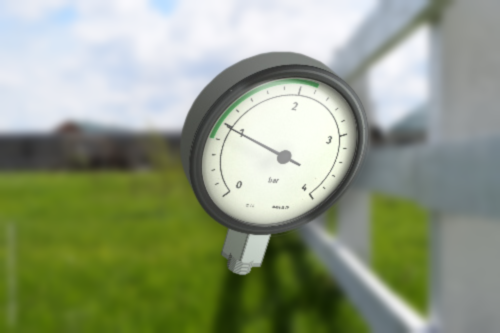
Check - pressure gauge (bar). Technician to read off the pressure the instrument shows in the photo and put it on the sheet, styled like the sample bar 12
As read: bar 1
